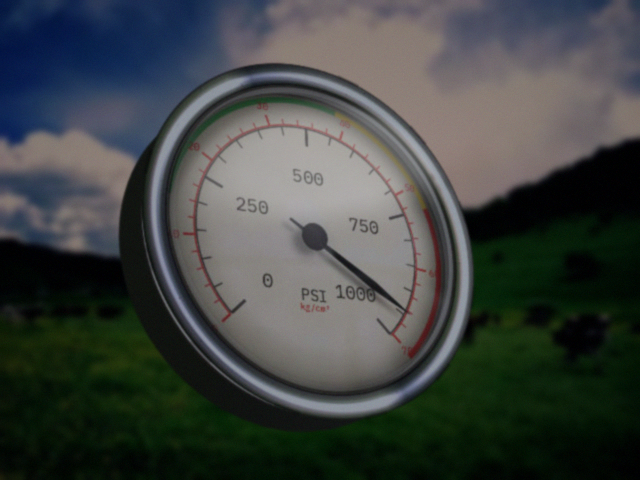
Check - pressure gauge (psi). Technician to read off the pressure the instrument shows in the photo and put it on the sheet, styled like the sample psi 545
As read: psi 950
